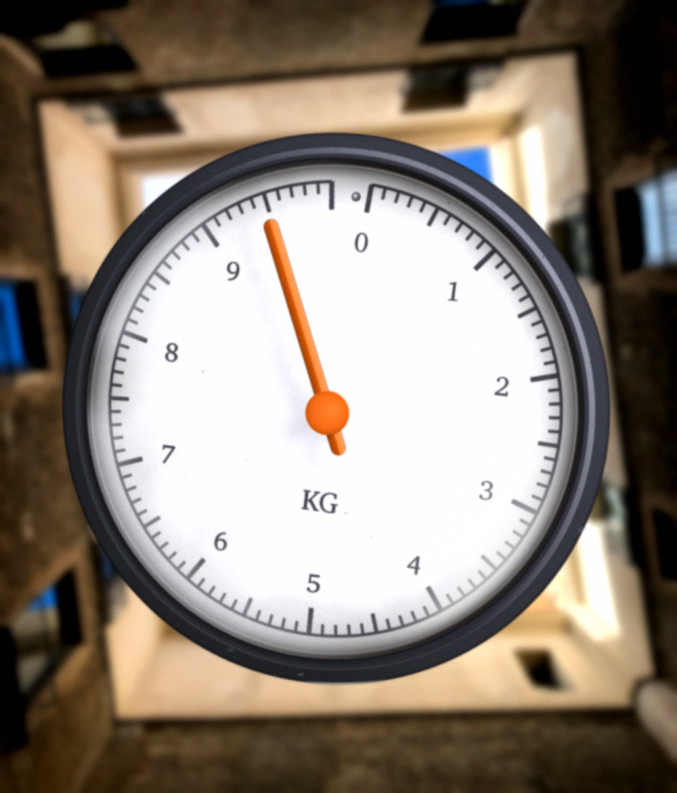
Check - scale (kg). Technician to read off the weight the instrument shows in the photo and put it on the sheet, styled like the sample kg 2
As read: kg 9.5
